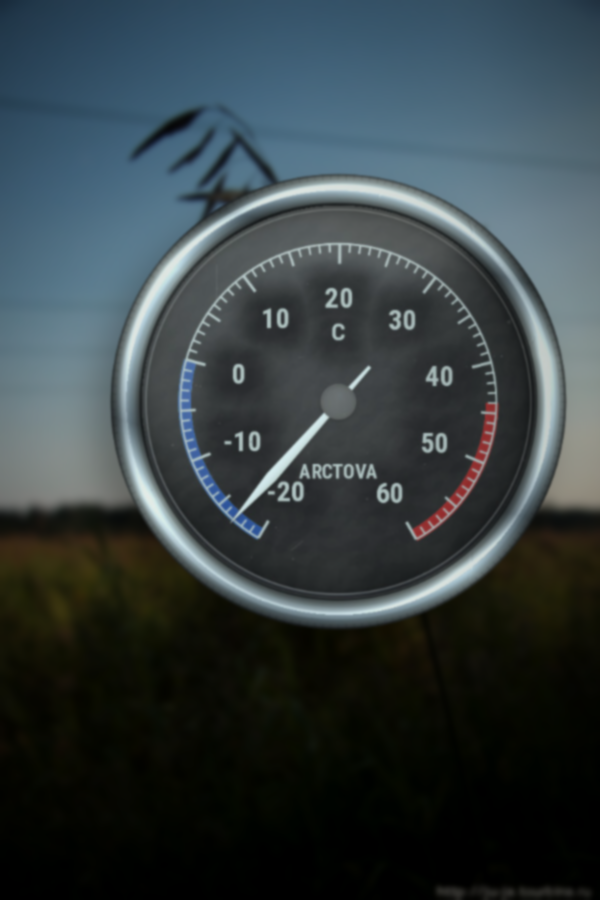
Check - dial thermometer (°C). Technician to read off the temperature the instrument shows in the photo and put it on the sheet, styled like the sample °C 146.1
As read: °C -17
